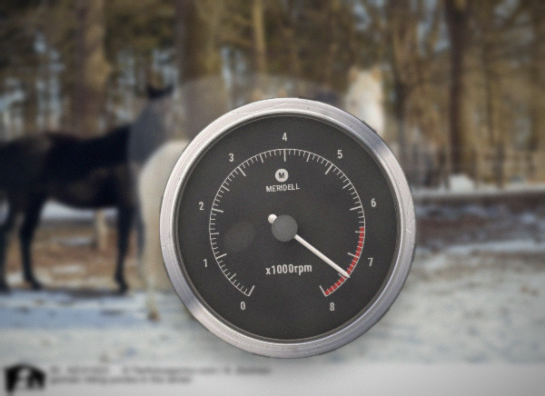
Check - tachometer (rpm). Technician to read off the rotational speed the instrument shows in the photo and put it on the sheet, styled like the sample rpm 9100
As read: rpm 7400
